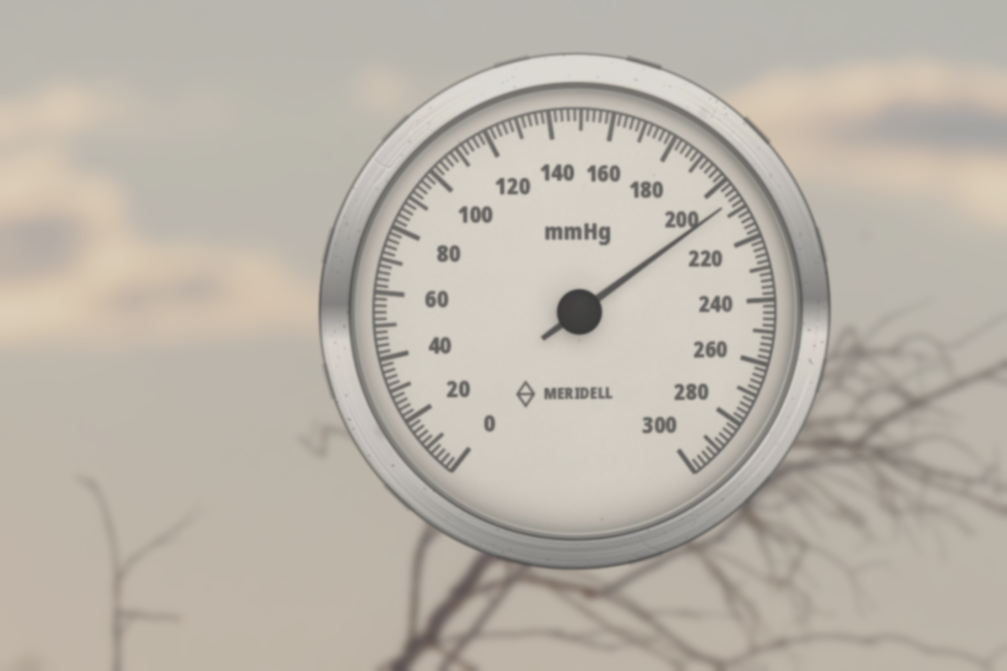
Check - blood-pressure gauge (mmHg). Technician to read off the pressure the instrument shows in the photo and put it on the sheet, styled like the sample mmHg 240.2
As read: mmHg 206
